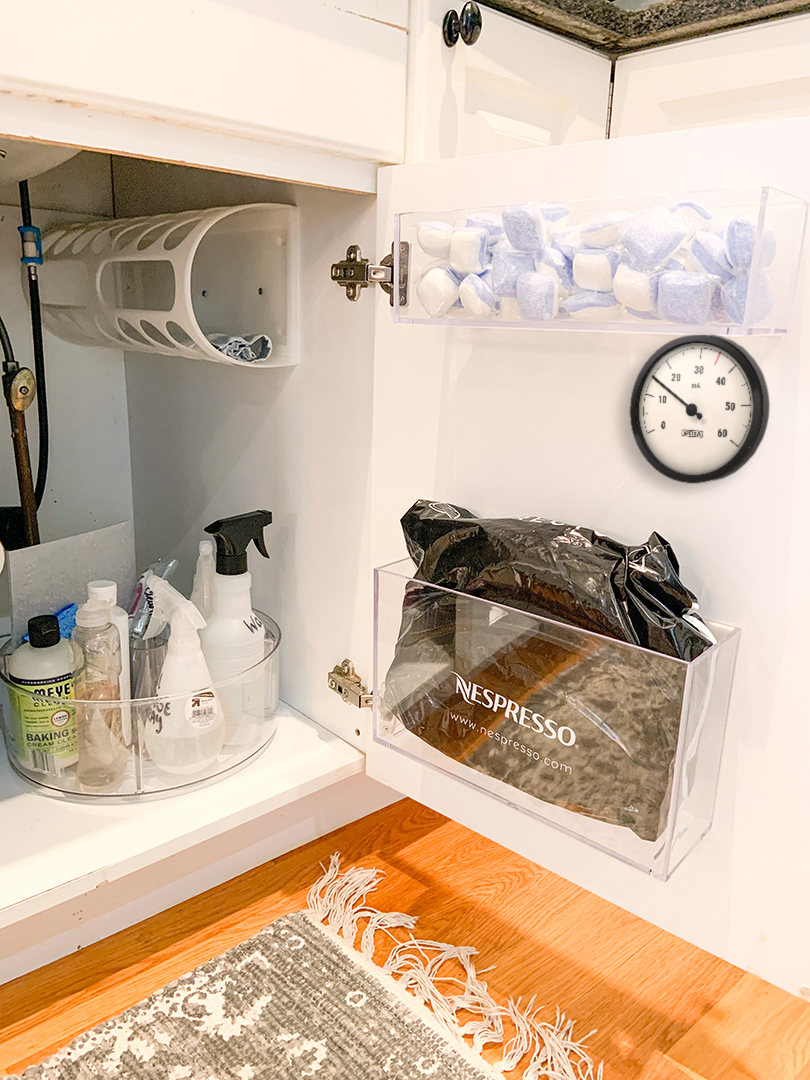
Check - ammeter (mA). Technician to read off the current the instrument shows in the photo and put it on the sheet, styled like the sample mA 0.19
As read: mA 15
